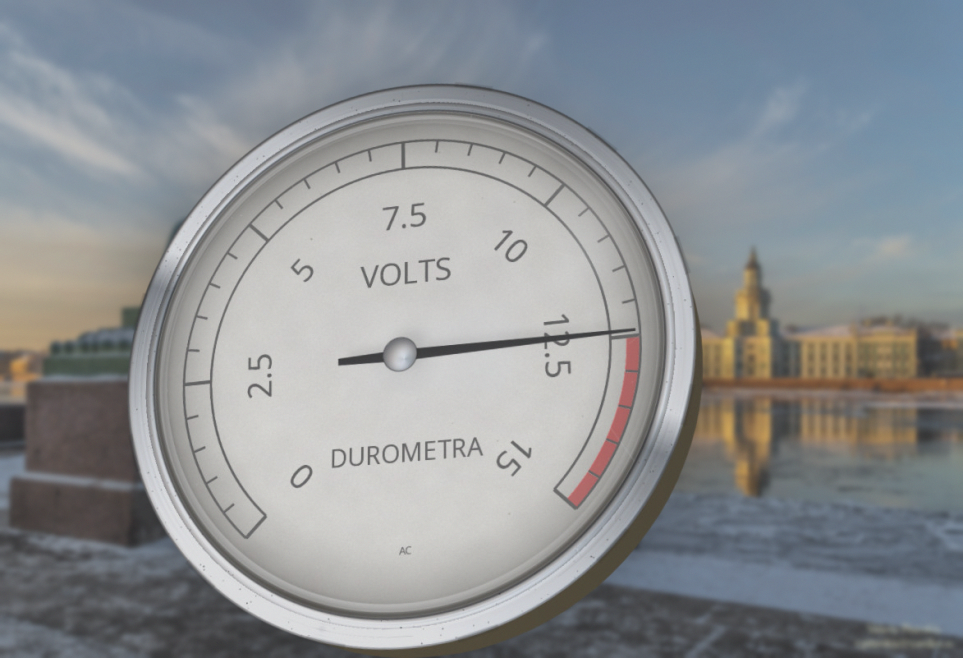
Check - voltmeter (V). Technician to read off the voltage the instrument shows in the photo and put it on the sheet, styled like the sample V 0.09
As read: V 12.5
